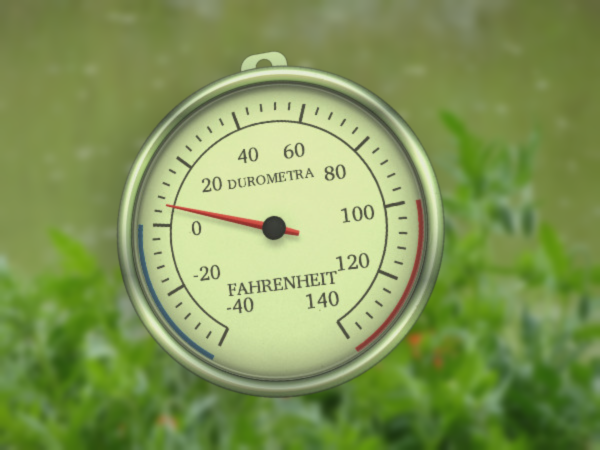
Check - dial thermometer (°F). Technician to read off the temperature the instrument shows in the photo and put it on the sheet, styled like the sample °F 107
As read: °F 6
